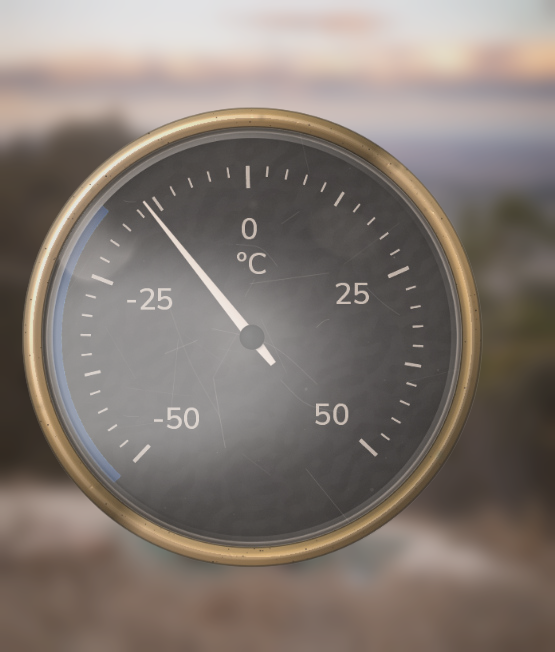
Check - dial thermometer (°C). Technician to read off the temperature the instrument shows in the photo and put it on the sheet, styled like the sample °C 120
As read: °C -13.75
